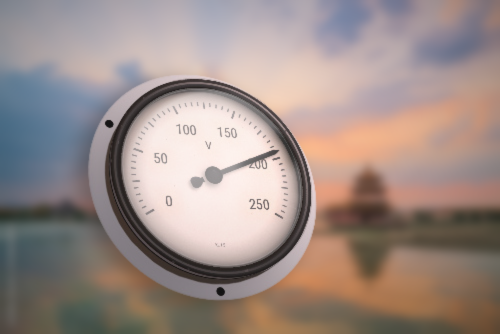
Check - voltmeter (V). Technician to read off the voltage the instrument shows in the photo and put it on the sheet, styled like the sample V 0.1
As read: V 195
